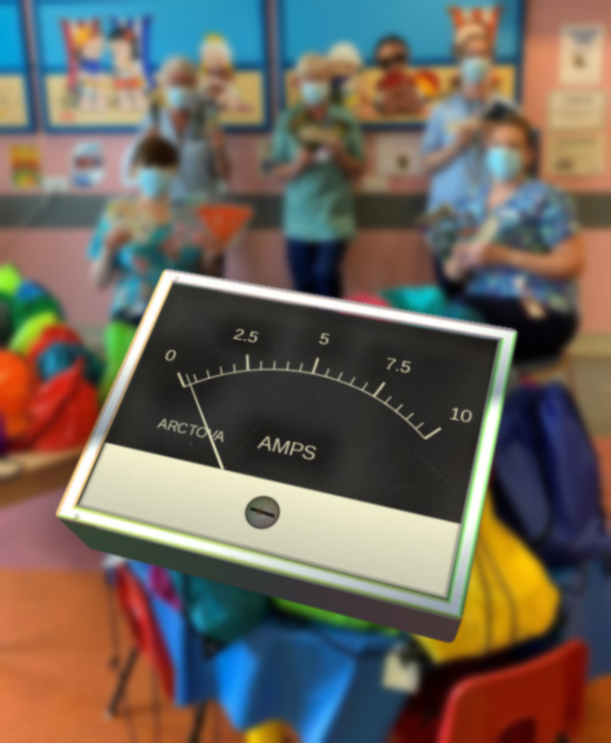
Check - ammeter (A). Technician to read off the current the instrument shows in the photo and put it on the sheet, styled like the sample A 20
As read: A 0.25
